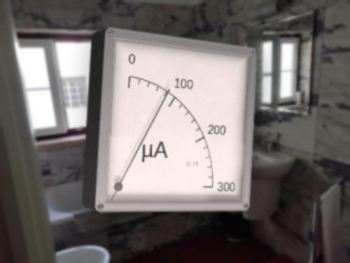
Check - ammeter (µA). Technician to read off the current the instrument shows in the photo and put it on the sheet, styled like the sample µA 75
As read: µA 80
